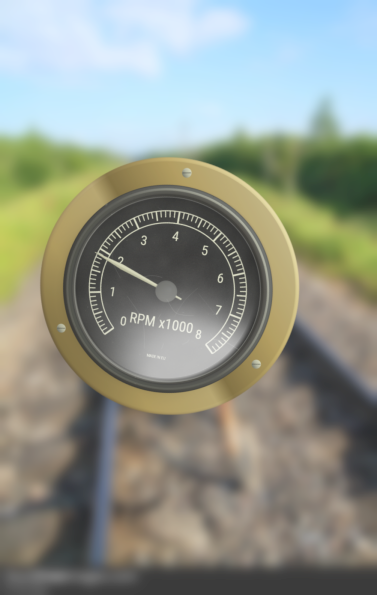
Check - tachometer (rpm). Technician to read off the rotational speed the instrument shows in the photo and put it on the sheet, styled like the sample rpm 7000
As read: rpm 1900
